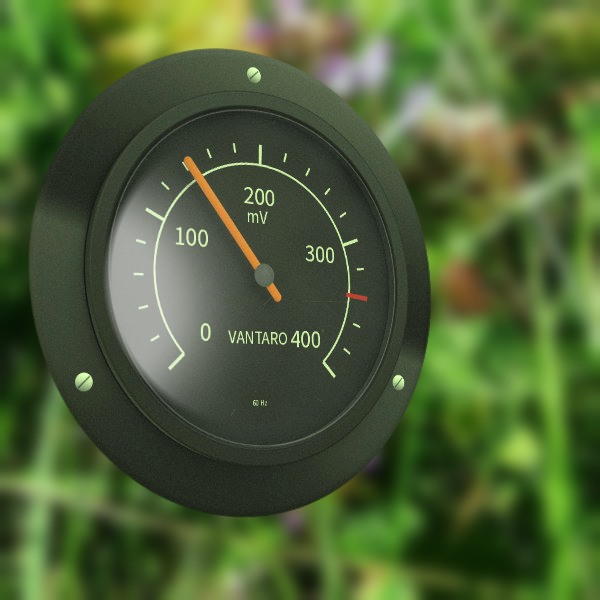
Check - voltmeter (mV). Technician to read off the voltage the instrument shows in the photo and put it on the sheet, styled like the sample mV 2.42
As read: mV 140
